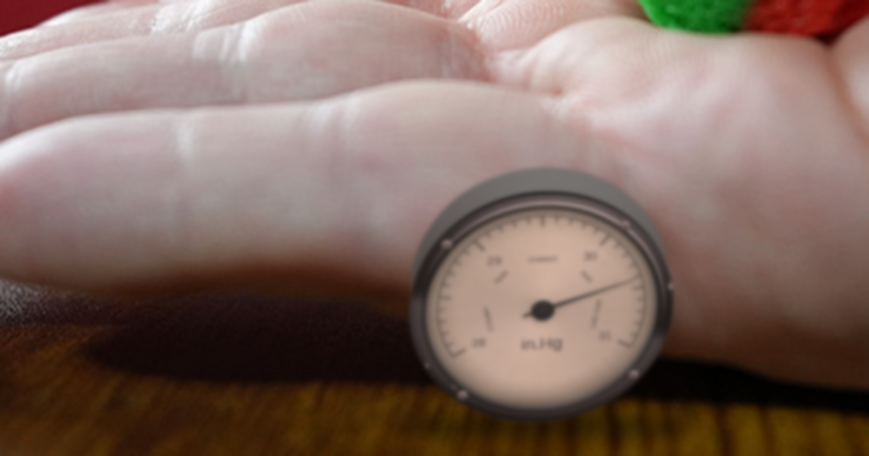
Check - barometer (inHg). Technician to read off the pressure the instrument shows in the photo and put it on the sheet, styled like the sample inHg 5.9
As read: inHg 30.4
